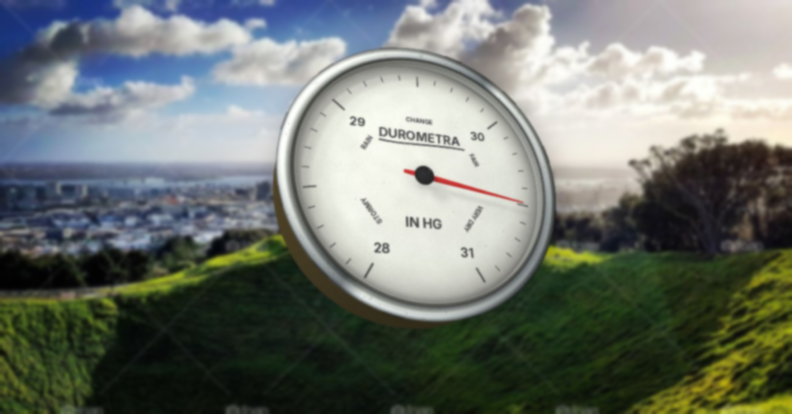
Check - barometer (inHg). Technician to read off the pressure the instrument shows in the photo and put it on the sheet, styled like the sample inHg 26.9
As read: inHg 30.5
